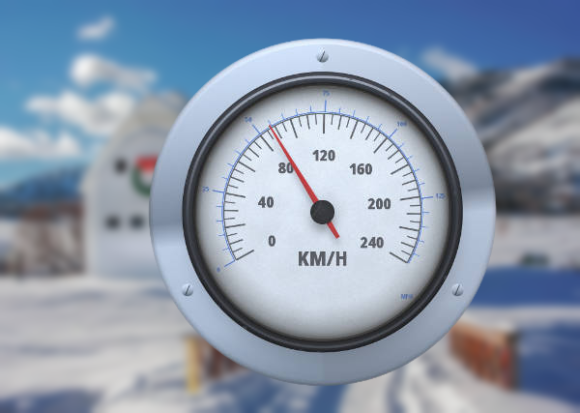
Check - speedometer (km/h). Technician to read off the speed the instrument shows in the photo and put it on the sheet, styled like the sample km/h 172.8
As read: km/h 87.5
